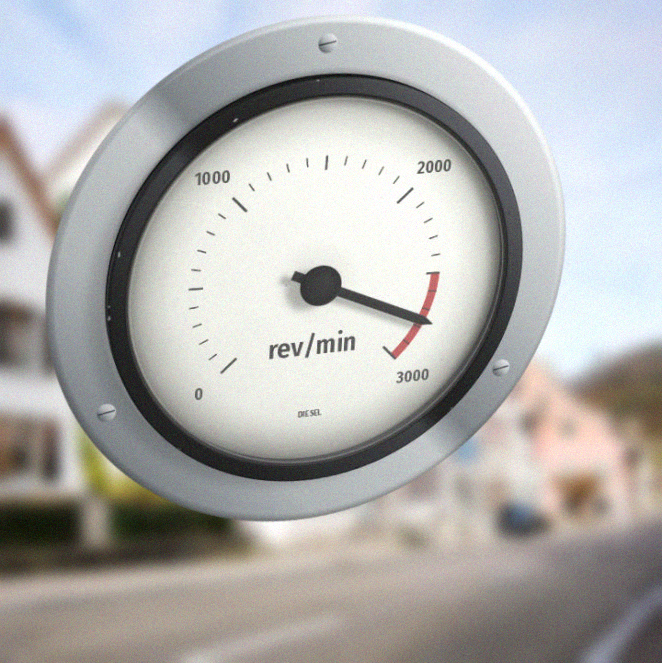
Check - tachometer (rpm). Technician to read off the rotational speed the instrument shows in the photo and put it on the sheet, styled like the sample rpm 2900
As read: rpm 2750
